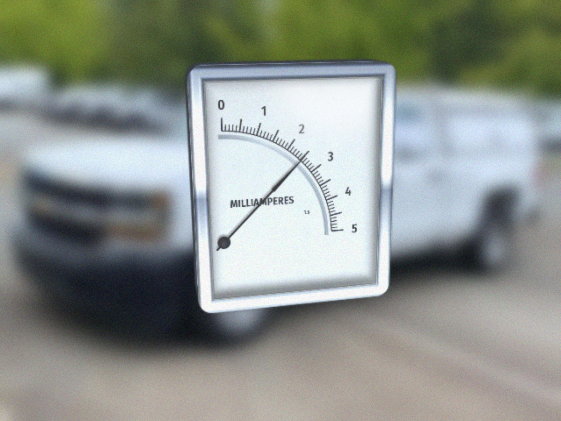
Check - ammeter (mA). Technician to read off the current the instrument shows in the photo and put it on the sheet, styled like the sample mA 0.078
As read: mA 2.5
